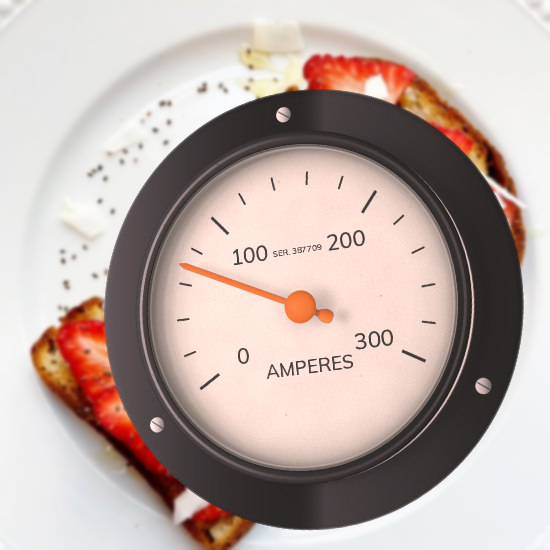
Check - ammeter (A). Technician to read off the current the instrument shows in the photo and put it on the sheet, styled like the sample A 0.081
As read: A 70
